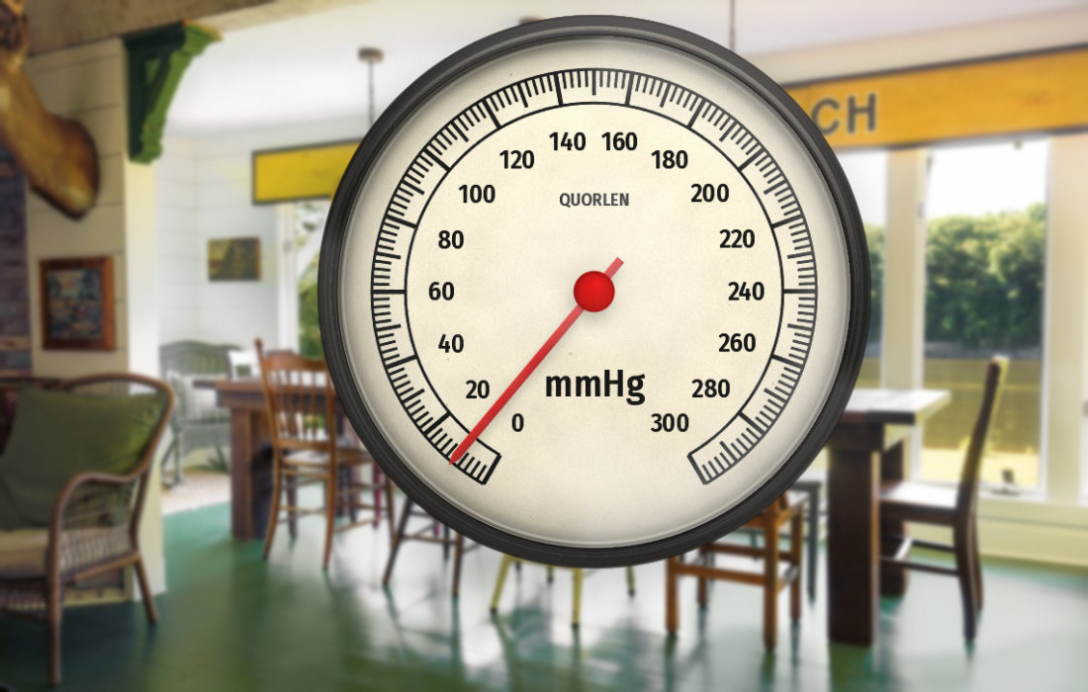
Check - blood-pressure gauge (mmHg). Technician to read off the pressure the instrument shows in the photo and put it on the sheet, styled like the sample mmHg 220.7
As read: mmHg 10
